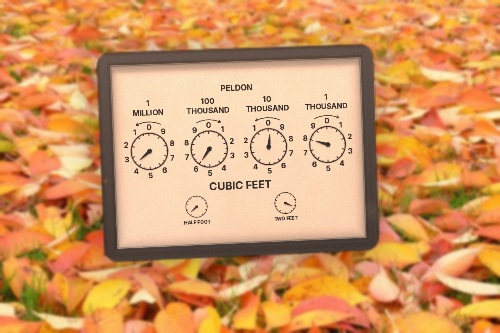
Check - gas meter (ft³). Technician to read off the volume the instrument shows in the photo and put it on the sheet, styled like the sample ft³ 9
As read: ft³ 359800
